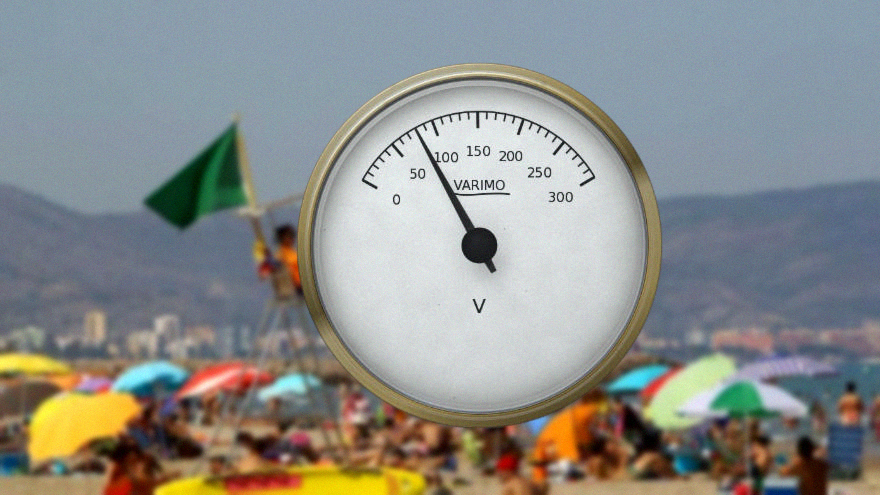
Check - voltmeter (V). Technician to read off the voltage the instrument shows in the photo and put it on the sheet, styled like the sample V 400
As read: V 80
